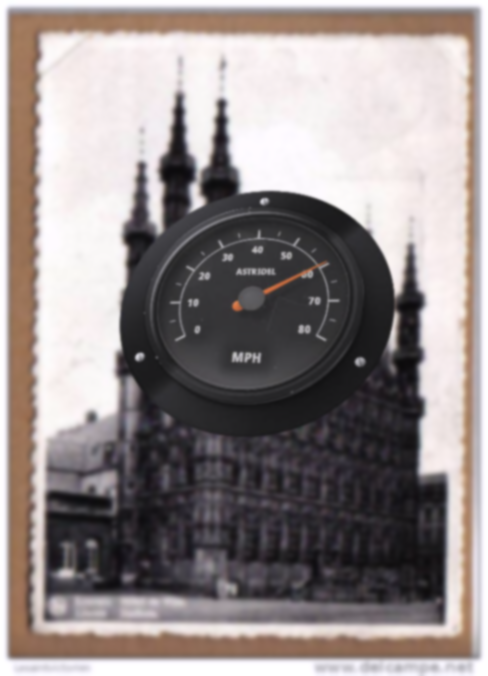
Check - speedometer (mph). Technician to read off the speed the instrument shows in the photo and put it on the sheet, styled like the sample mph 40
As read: mph 60
